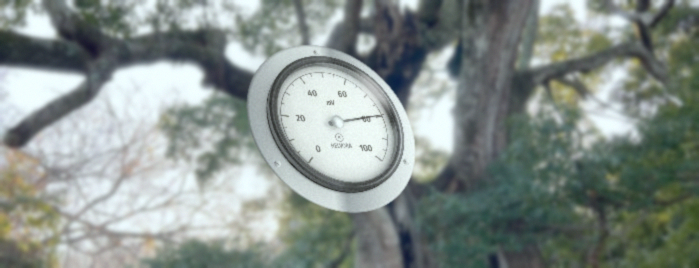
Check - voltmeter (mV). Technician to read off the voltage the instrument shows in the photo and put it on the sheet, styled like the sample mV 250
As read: mV 80
